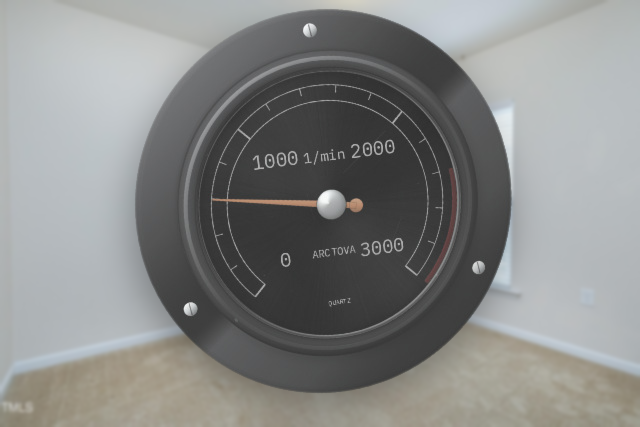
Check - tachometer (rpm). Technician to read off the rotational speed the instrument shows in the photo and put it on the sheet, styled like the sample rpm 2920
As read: rpm 600
